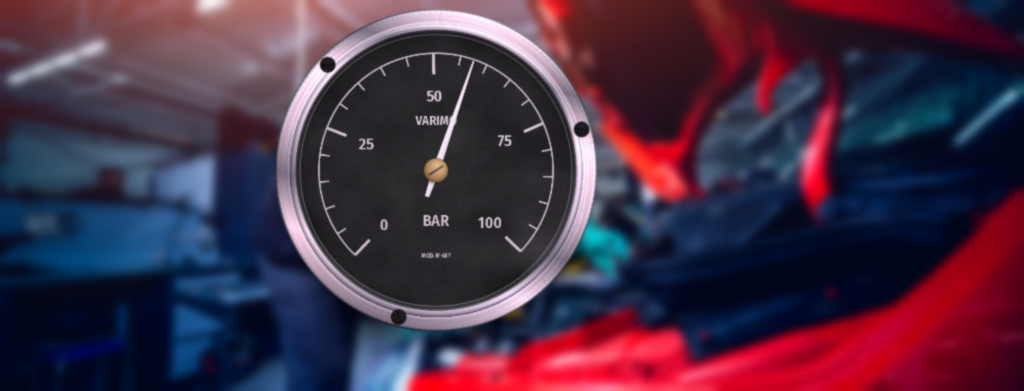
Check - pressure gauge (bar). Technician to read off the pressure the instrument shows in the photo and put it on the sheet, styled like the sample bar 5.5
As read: bar 57.5
